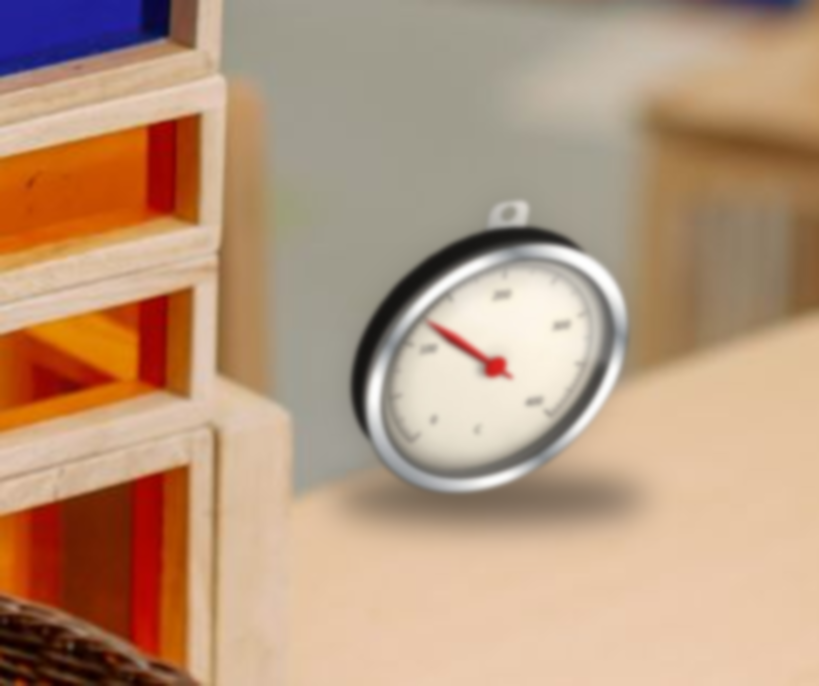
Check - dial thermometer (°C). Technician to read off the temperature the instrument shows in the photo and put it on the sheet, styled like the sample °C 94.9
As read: °C 125
